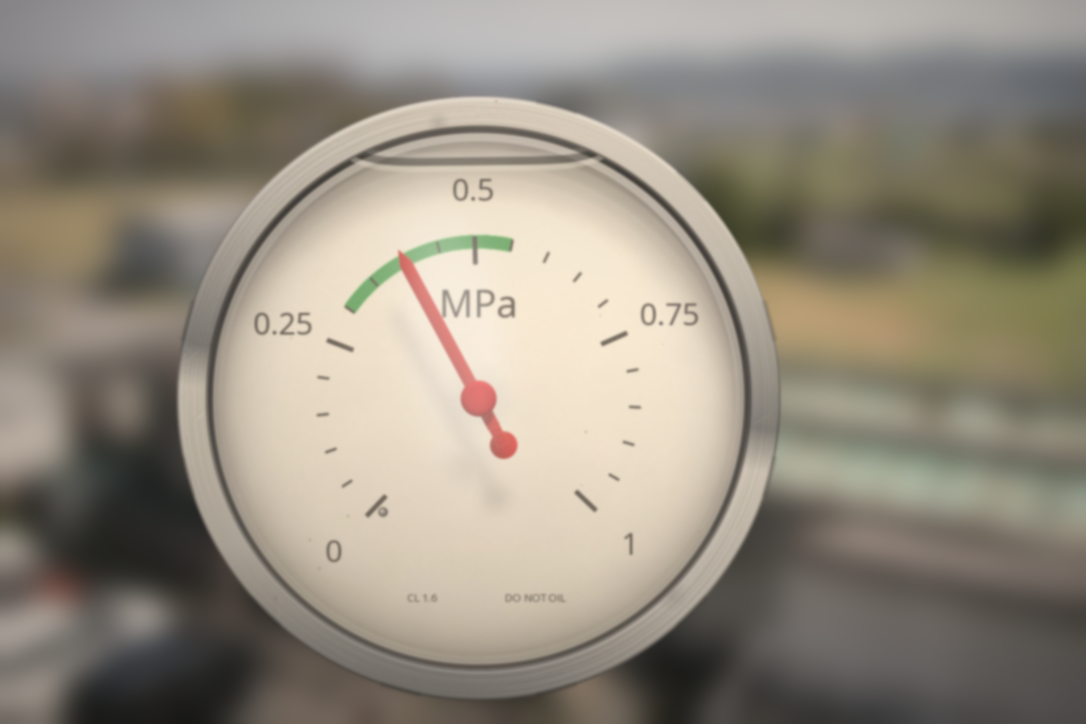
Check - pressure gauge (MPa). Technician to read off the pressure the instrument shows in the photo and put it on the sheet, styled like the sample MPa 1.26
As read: MPa 0.4
